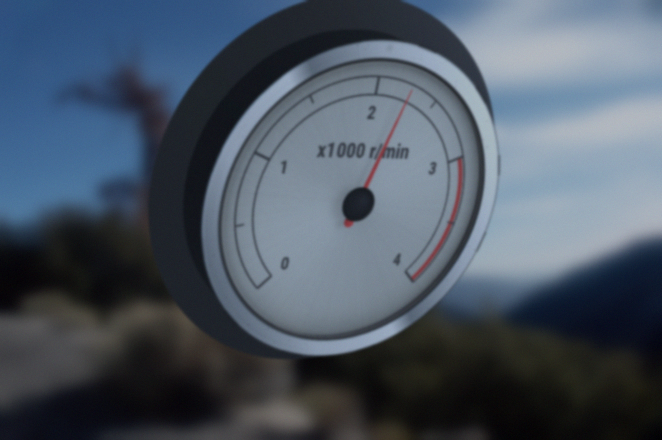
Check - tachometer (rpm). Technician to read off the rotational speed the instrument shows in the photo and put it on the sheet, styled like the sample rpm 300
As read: rpm 2250
